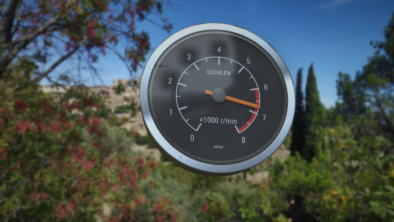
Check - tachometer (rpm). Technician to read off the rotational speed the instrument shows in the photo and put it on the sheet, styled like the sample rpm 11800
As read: rpm 6750
